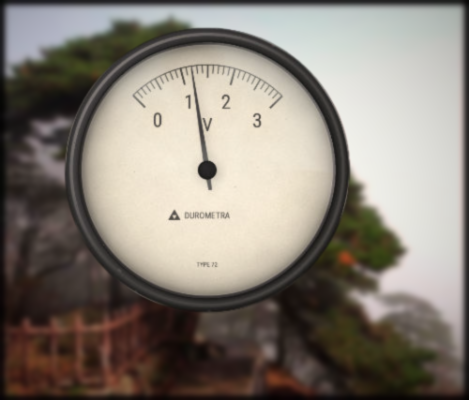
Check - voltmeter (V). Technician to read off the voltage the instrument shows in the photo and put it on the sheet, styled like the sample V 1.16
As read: V 1.2
